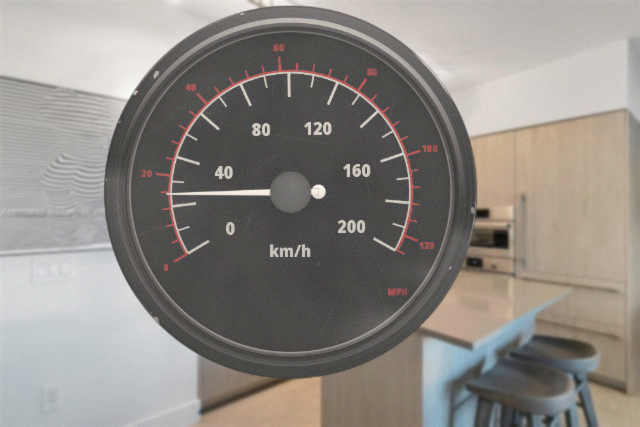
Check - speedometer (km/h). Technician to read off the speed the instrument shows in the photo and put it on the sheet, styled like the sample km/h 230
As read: km/h 25
